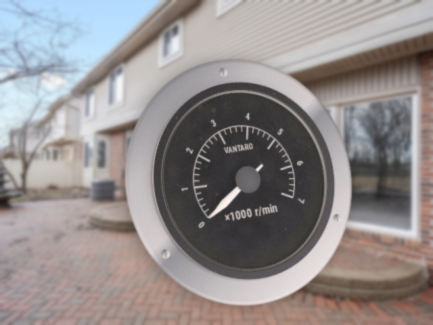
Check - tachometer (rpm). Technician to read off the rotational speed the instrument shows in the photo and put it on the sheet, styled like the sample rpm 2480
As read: rpm 0
